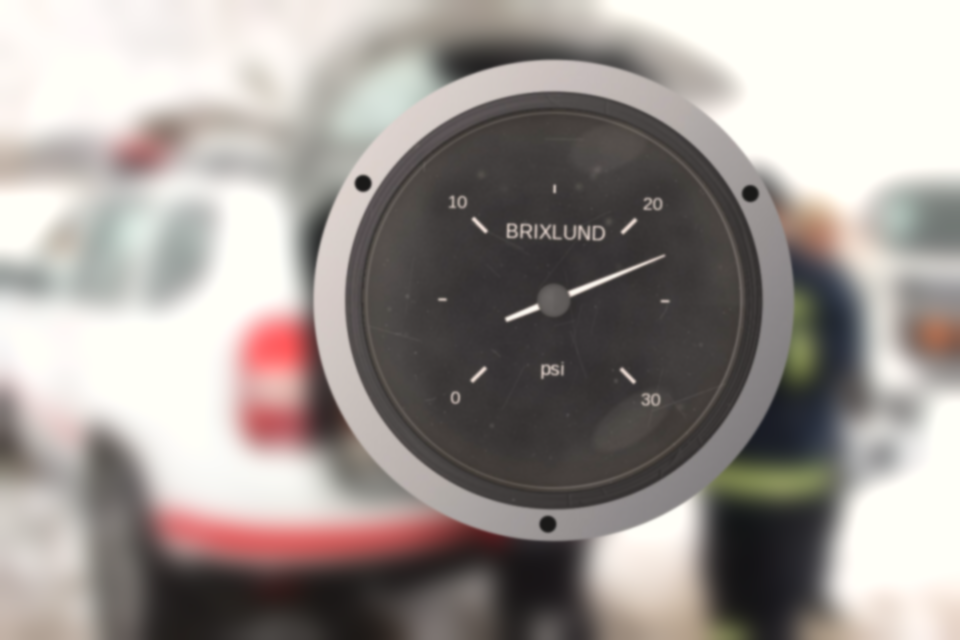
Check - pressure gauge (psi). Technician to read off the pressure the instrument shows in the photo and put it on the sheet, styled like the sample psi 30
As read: psi 22.5
